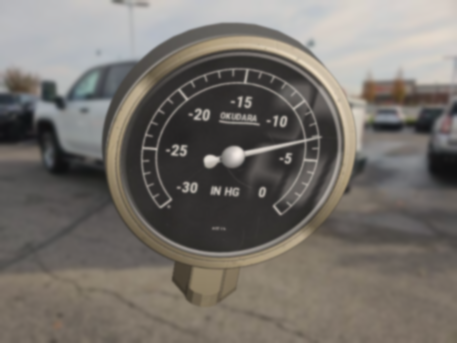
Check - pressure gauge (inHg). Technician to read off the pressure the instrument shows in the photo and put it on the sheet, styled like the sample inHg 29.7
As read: inHg -7
